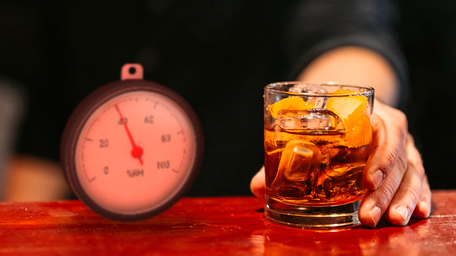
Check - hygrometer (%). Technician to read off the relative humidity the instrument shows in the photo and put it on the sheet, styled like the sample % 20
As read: % 40
